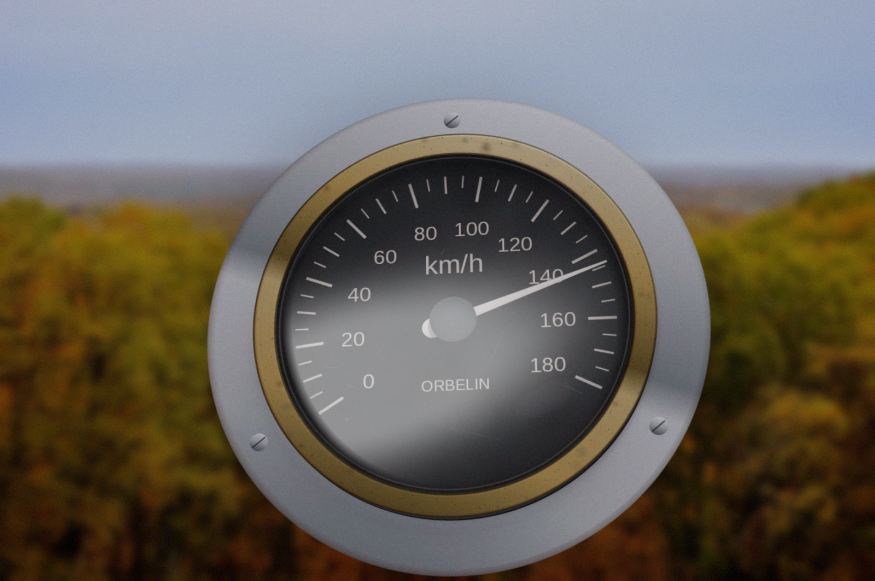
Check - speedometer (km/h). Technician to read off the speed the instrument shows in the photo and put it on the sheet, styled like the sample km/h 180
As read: km/h 145
